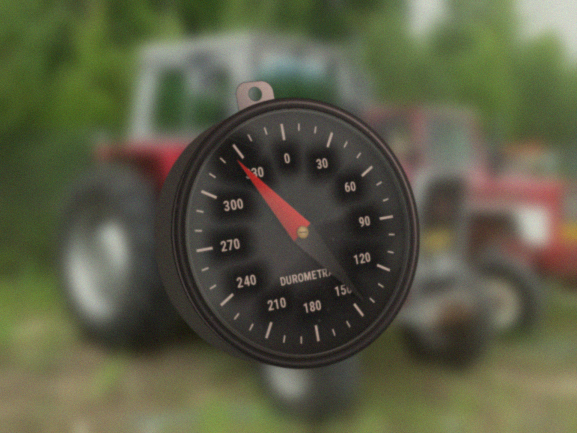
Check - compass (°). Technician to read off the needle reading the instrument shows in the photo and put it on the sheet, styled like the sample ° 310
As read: ° 325
